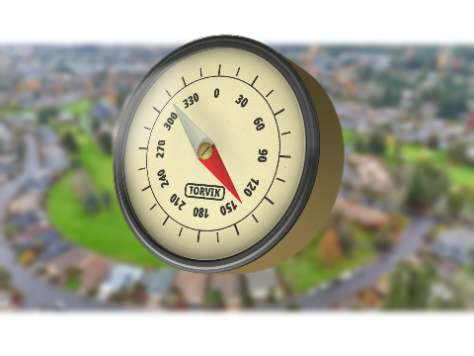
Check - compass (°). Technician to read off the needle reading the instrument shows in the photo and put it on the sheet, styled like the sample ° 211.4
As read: ° 135
